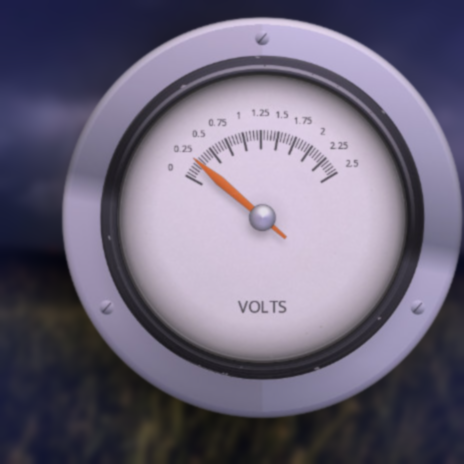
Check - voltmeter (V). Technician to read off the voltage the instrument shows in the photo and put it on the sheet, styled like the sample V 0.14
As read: V 0.25
